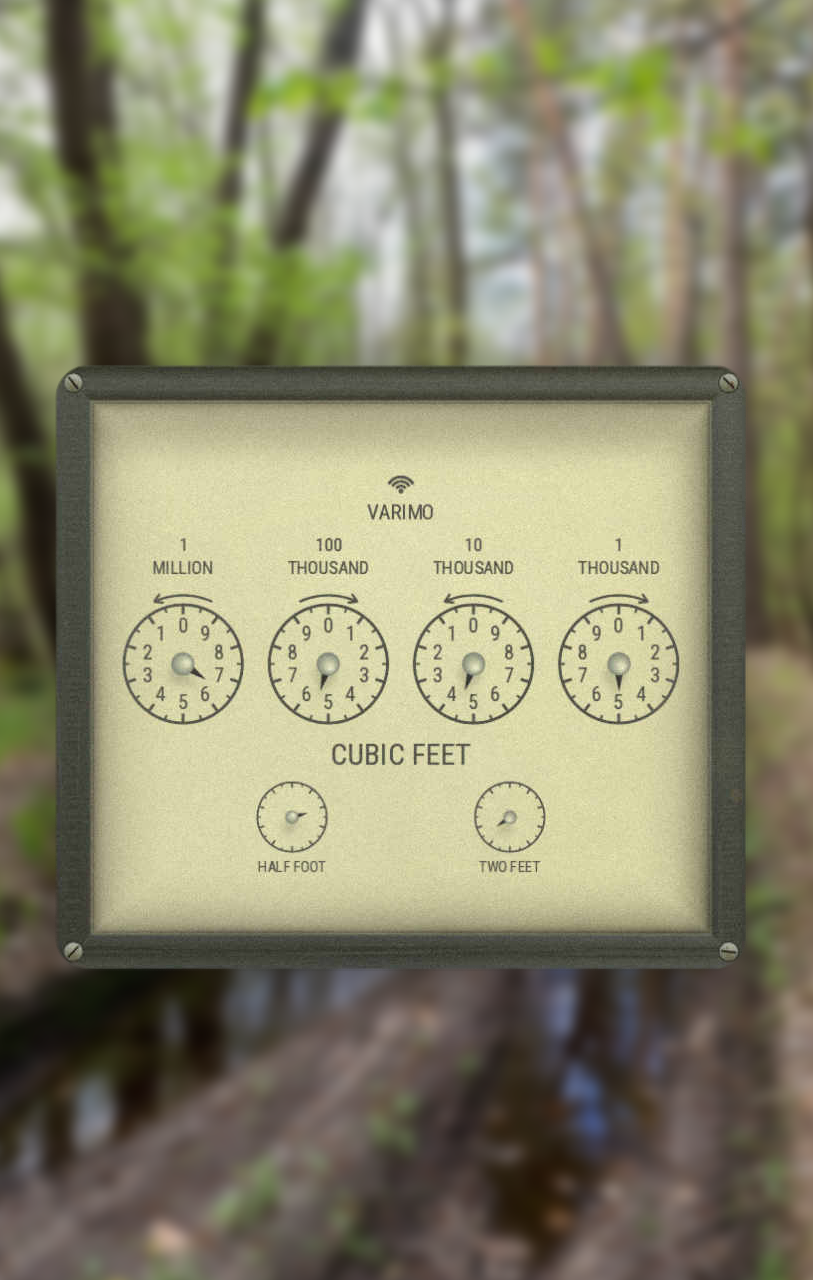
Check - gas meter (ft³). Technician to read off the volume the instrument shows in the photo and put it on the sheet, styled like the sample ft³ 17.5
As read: ft³ 654500
